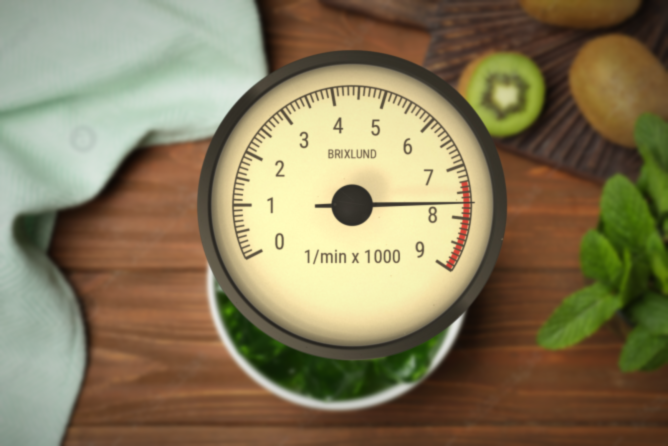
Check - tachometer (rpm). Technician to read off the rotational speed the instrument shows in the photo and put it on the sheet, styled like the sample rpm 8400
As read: rpm 7700
